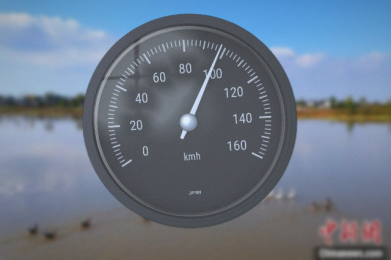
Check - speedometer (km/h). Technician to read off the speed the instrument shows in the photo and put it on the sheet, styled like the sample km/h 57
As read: km/h 98
